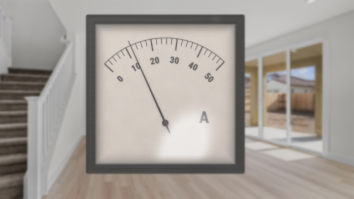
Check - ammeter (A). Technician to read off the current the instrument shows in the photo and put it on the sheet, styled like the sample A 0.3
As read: A 12
